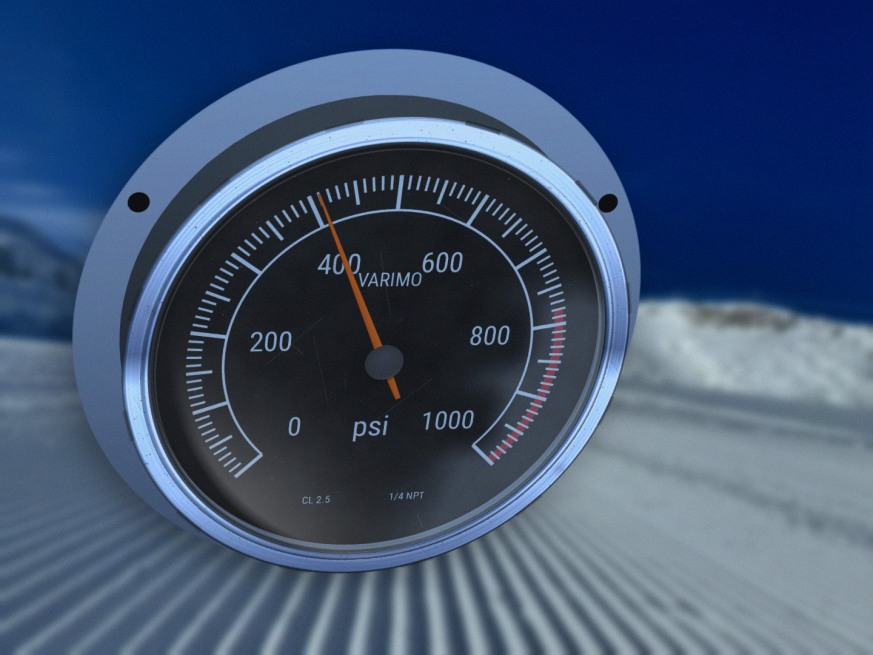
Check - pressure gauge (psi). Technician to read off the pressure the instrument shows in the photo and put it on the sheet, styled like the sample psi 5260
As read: psi 410
